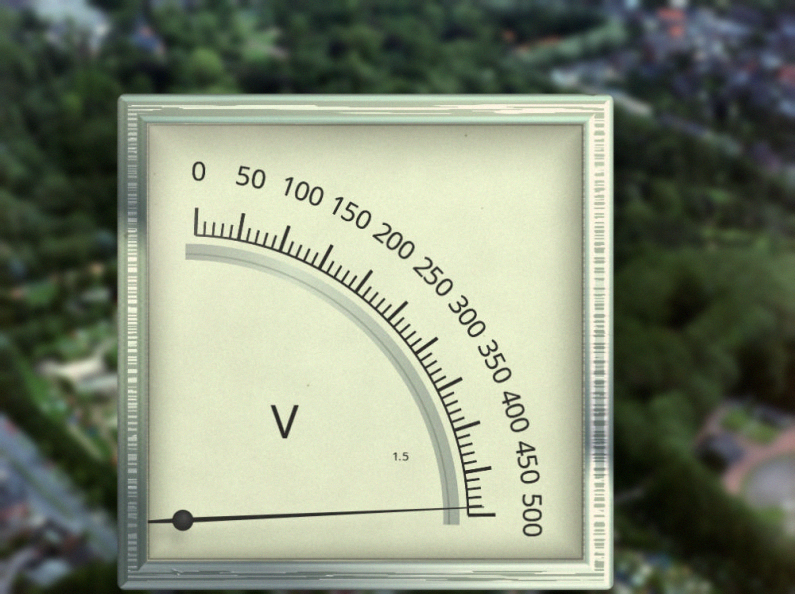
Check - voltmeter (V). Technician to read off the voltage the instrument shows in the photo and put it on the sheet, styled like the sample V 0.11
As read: V 490
